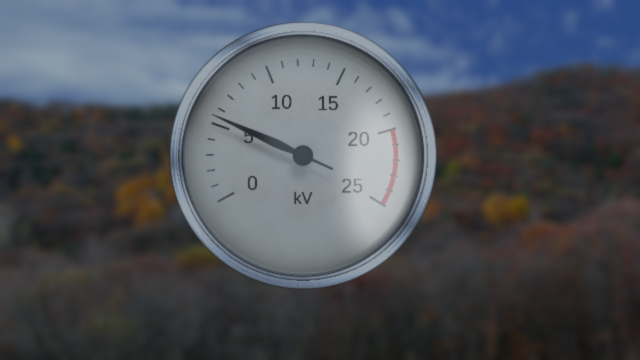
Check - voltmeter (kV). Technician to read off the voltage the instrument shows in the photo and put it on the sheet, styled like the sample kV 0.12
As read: kV 5.5
